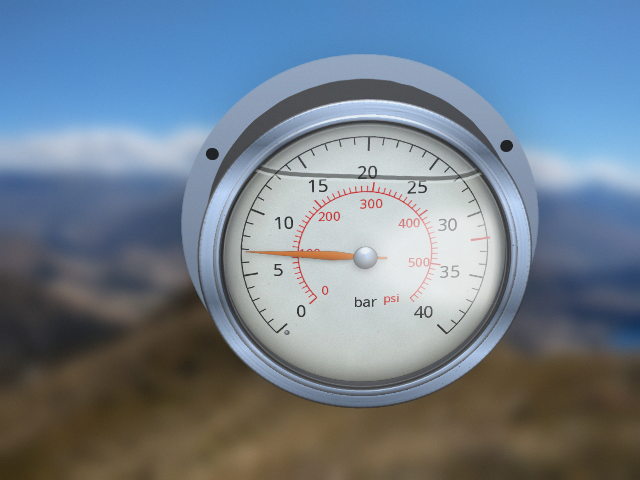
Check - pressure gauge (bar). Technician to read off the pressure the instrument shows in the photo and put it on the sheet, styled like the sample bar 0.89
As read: bar 7
